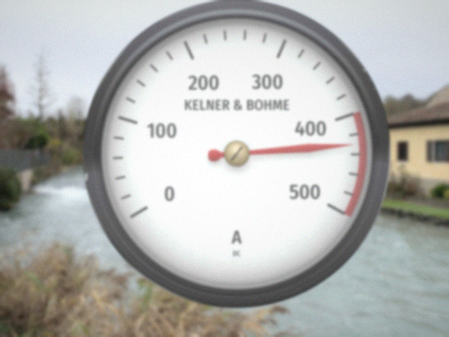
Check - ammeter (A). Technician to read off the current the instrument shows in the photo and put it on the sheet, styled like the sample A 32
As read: A 430
